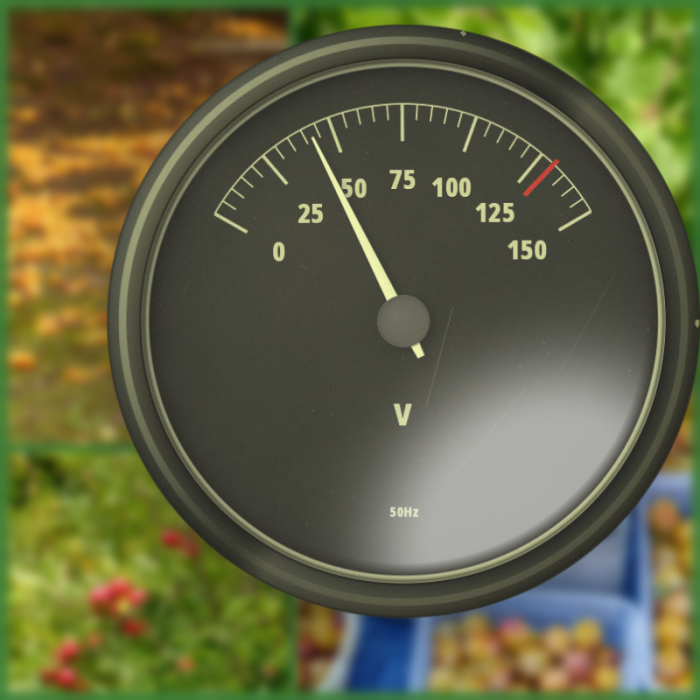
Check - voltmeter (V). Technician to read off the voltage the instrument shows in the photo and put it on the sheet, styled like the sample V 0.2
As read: V 42.5
